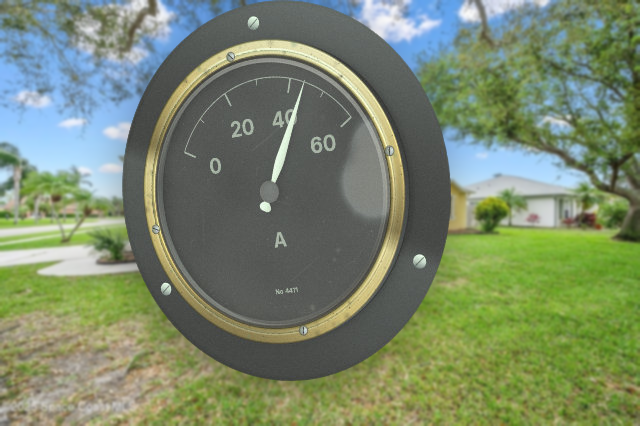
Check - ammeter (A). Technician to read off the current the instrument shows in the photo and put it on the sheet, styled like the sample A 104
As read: A 45
